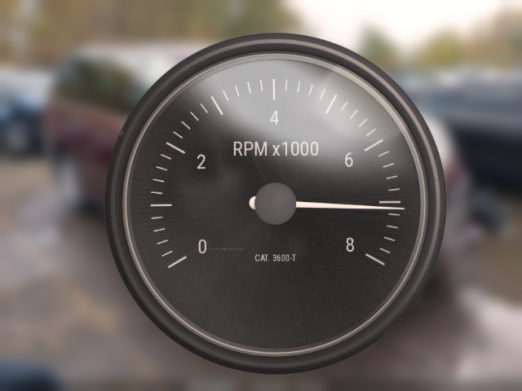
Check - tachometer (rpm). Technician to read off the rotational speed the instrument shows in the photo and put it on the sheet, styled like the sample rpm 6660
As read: rpm 7100
